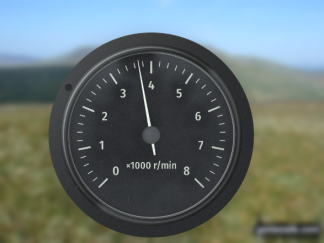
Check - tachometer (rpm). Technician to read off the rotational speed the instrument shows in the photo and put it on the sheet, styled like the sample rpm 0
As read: rpm 3700
